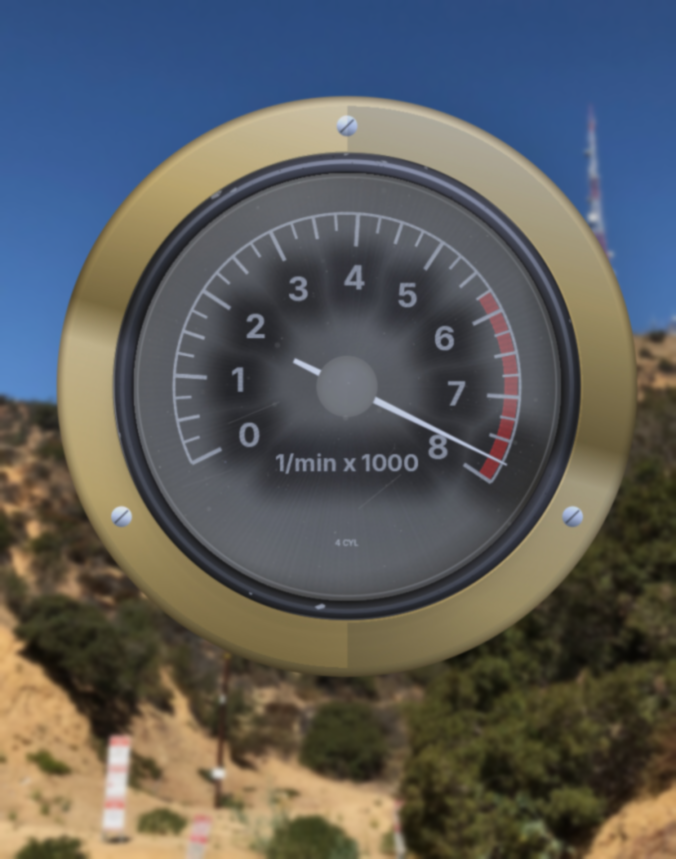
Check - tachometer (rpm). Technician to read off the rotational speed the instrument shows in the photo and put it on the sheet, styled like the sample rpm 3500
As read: rpm 7750
